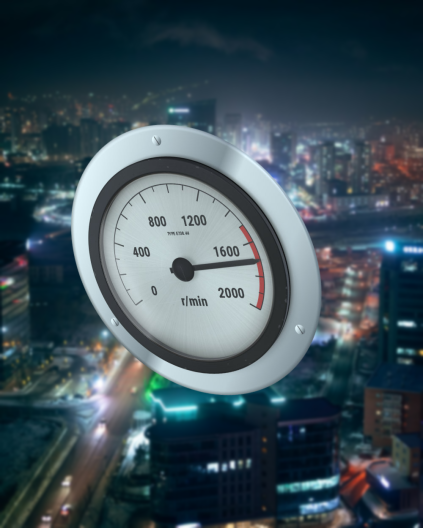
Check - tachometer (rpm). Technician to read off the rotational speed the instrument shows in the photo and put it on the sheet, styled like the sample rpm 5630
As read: rpm 1700
